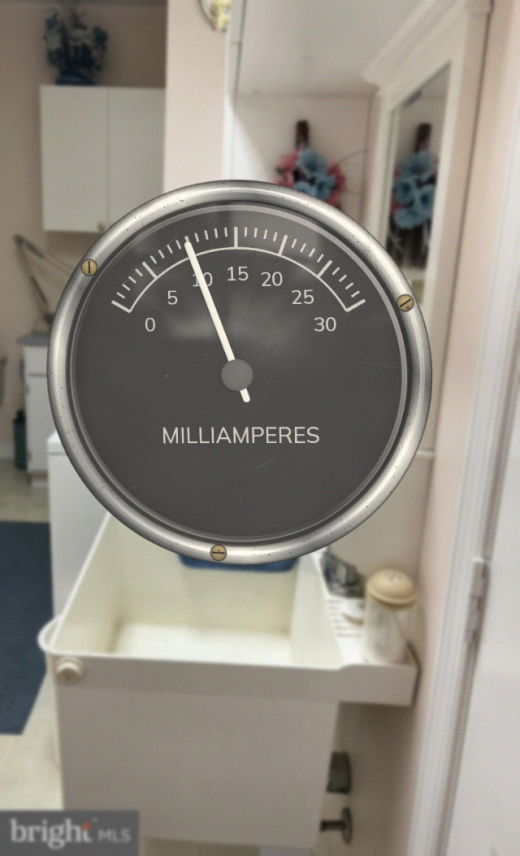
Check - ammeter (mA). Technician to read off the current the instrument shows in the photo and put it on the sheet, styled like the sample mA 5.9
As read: mA 10
